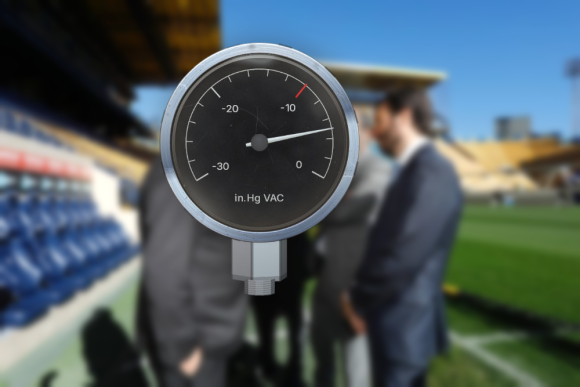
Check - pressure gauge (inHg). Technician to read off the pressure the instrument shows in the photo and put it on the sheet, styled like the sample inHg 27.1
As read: inHg -5
